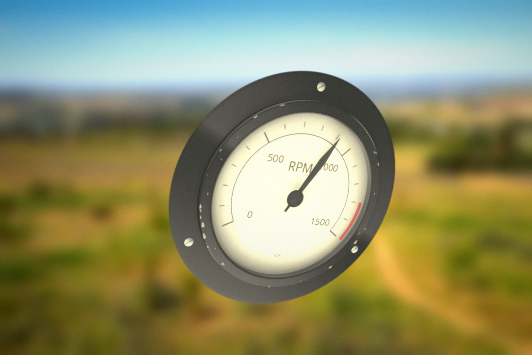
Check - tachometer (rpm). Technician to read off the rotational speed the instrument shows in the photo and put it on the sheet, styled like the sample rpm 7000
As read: rpm 900
